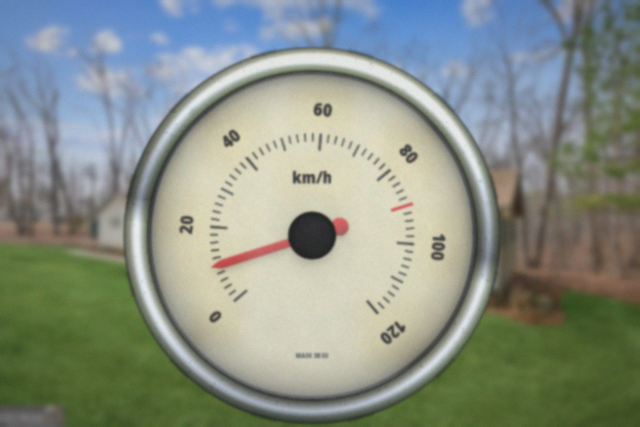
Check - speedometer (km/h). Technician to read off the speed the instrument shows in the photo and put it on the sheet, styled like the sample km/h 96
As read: km/h 10
